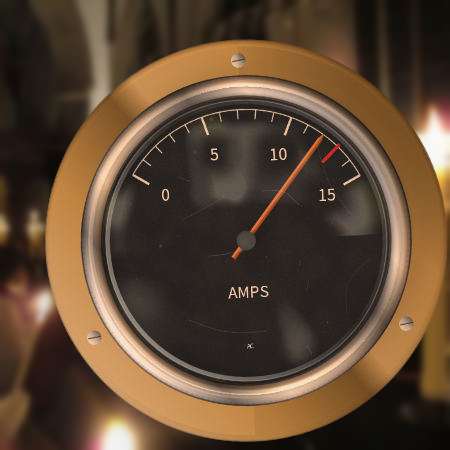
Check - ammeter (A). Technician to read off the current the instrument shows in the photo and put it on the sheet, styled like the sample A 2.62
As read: A 12
